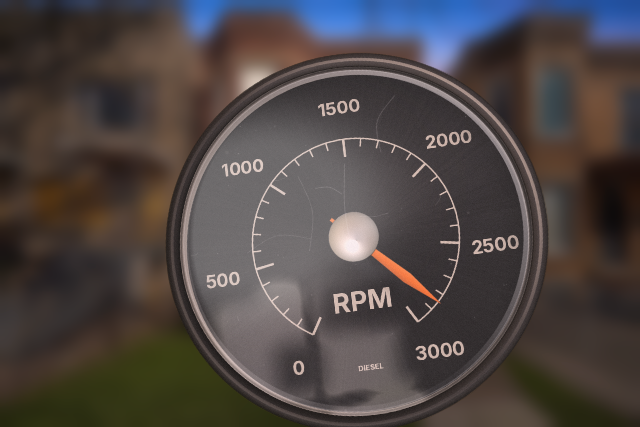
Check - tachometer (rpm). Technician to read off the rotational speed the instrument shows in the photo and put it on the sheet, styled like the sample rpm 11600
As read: rpm 2850
